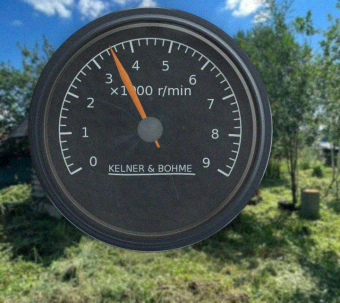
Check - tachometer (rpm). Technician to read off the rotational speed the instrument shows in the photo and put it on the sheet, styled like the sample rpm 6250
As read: rpm 3500
